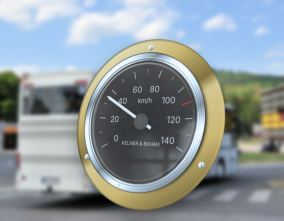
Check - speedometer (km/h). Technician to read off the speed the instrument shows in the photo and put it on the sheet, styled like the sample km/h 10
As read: km/h 35
